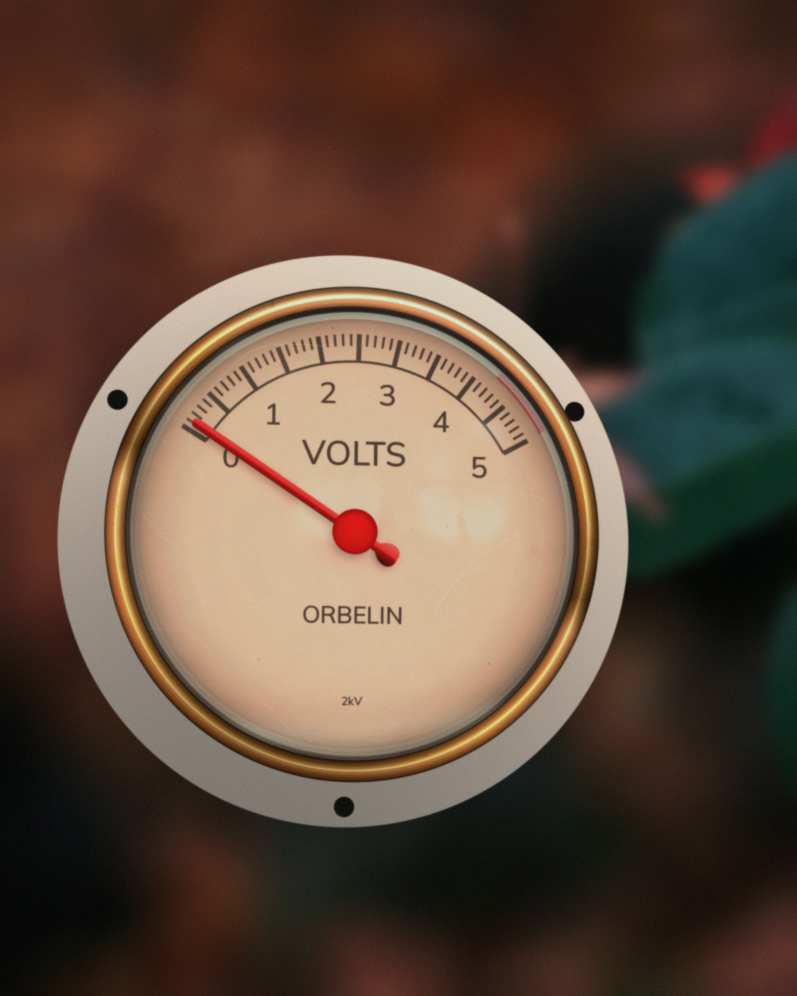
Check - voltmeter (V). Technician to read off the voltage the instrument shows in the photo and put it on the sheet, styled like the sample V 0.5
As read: V 0.1
